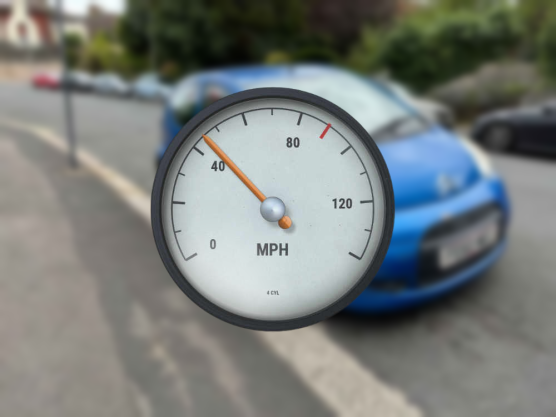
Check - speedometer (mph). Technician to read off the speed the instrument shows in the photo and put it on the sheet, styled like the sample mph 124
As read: mph 45
